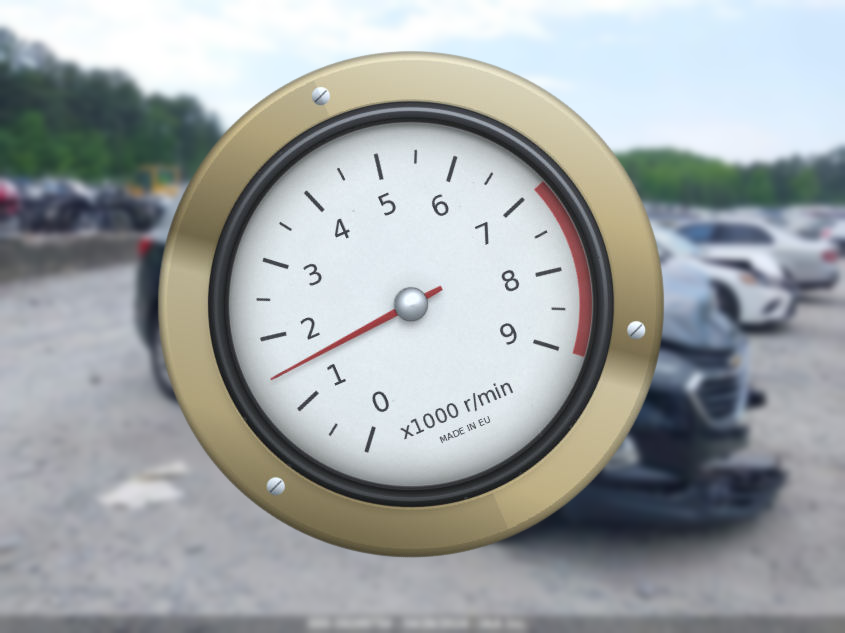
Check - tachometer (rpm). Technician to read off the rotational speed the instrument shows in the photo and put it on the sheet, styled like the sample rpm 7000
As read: rpm 1500
